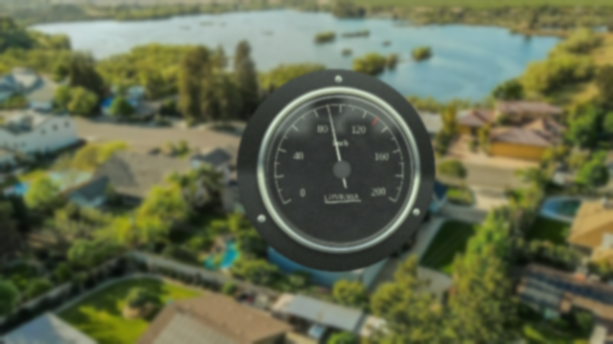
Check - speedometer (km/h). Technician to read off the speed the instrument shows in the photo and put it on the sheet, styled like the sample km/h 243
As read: km/h 90
